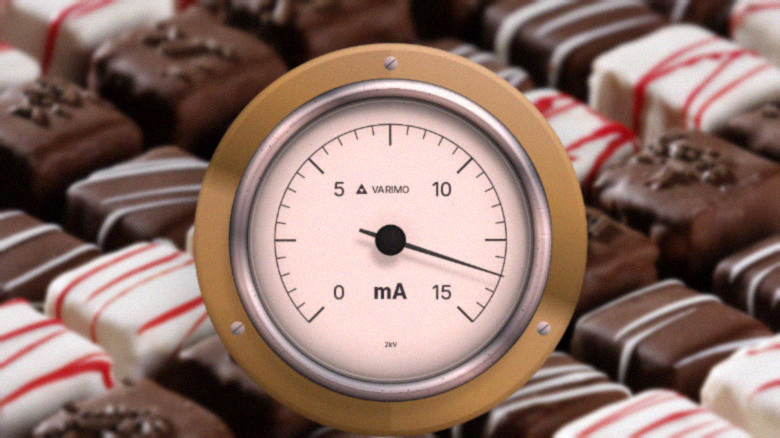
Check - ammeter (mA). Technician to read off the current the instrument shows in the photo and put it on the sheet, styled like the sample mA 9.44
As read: mA 13.5
